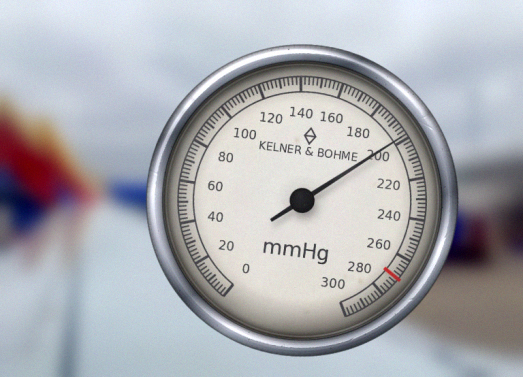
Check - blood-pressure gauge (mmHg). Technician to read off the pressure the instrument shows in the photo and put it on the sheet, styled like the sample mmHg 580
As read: mmHg 198
